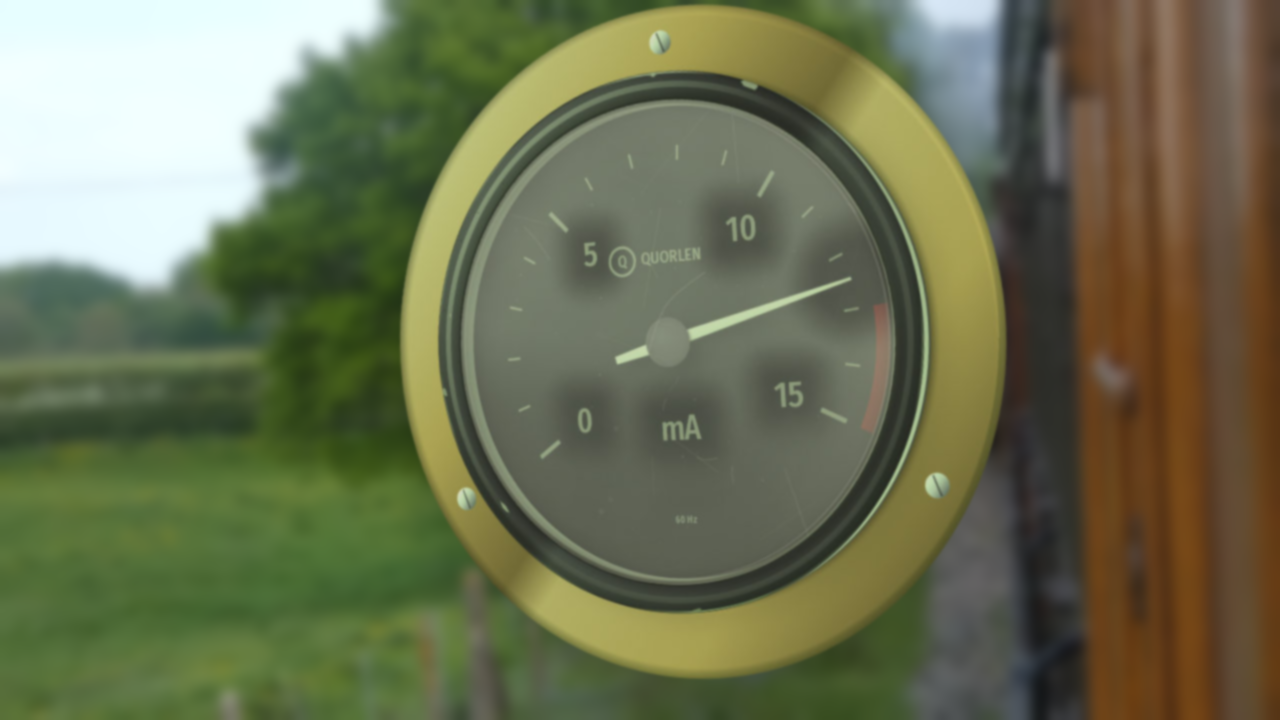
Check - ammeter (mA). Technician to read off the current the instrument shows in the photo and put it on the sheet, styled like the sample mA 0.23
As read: mA 12.5
